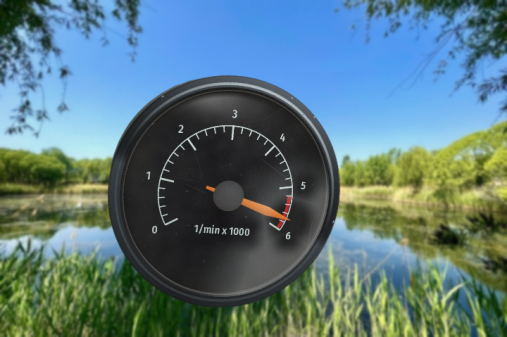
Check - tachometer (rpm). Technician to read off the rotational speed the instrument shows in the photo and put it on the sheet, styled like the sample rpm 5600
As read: rpm 5700
